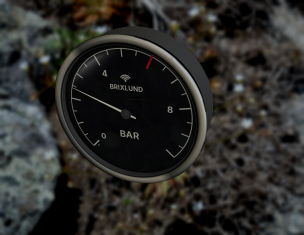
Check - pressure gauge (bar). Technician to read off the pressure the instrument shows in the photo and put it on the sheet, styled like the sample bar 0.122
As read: bar 2.5
